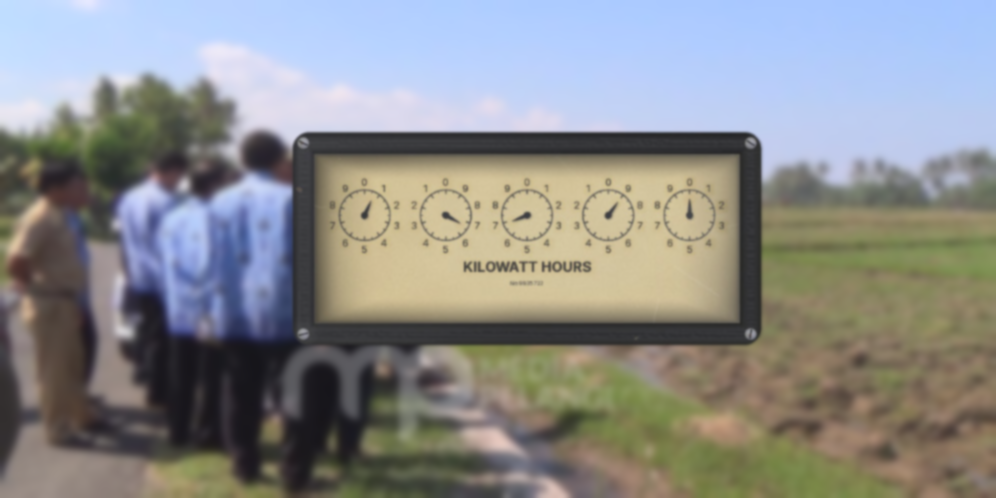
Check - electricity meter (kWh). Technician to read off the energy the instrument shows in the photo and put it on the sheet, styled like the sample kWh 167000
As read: kWh 6690
